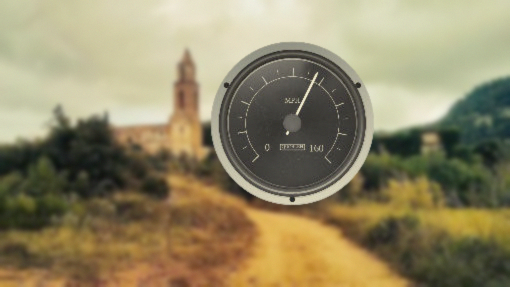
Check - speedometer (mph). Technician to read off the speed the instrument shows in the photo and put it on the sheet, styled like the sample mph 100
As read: mph 95
